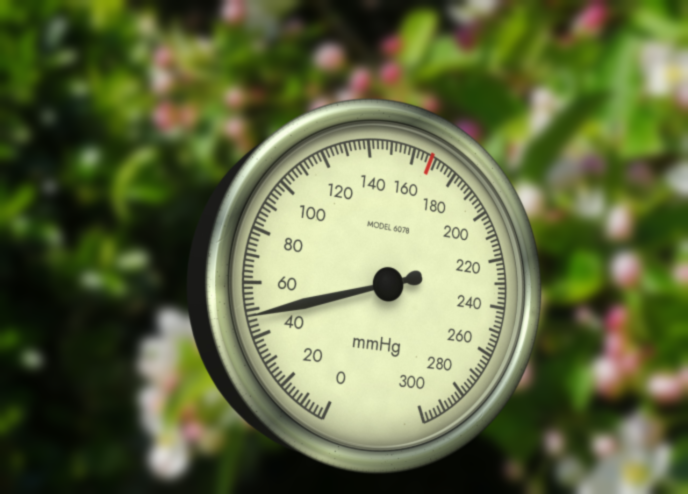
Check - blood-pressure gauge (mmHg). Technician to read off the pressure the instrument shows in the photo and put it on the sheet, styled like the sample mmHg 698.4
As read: mmHg 48
